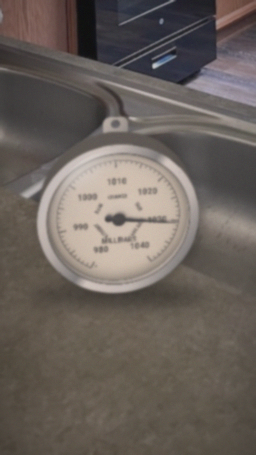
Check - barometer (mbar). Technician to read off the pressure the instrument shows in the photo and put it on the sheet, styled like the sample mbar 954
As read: mbar 1030
